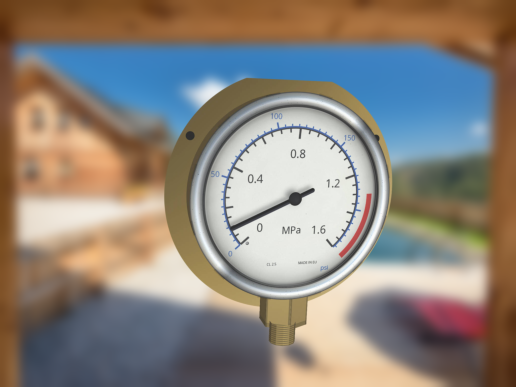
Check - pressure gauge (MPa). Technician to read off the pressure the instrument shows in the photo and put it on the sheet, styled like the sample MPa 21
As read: MPa 0.1
